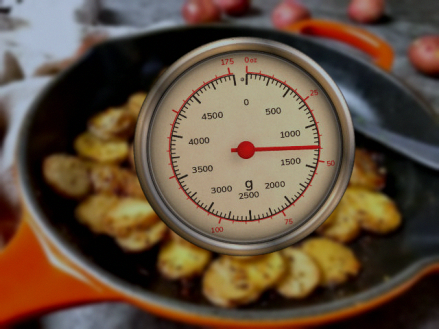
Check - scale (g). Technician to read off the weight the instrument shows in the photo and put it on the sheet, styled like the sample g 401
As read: g 1250
